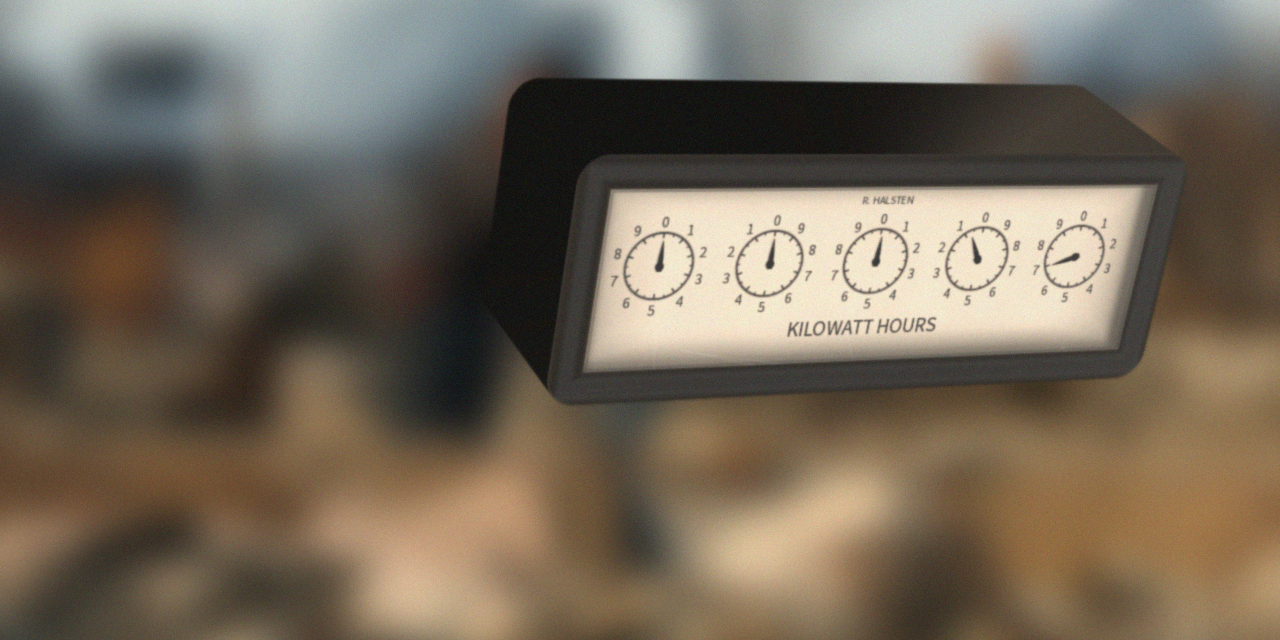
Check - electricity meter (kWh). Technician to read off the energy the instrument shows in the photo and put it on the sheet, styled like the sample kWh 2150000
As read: kWh 7
